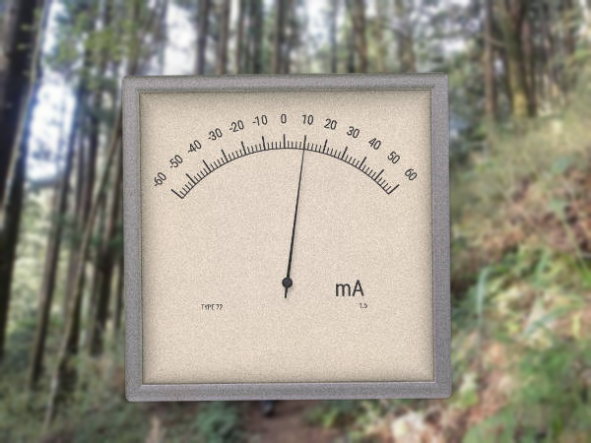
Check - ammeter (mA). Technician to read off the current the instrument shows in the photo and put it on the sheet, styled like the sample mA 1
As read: mA 10
